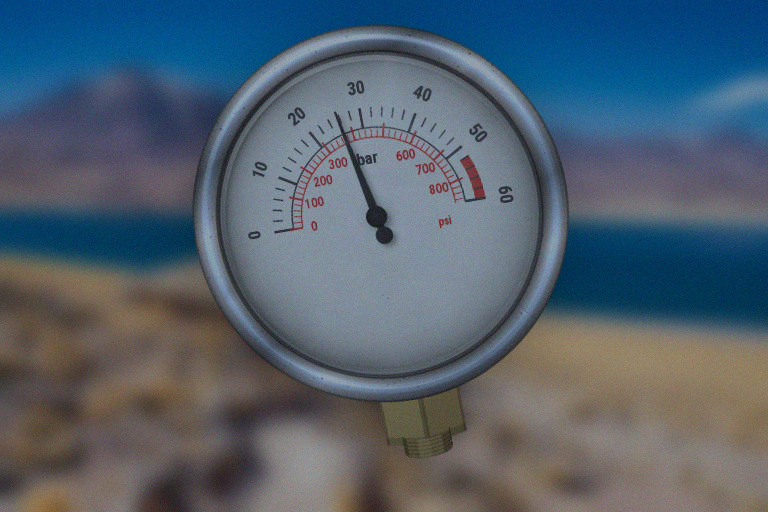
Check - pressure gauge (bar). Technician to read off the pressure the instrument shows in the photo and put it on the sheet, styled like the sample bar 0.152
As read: bar 26
